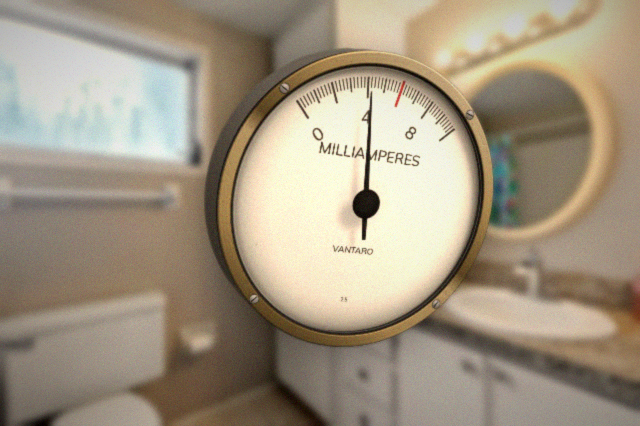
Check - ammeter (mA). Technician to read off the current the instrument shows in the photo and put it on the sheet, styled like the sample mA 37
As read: mA 4
